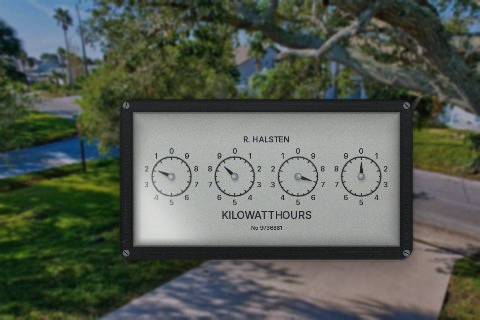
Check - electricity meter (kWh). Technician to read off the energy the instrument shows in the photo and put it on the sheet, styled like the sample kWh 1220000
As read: kWh 1870
